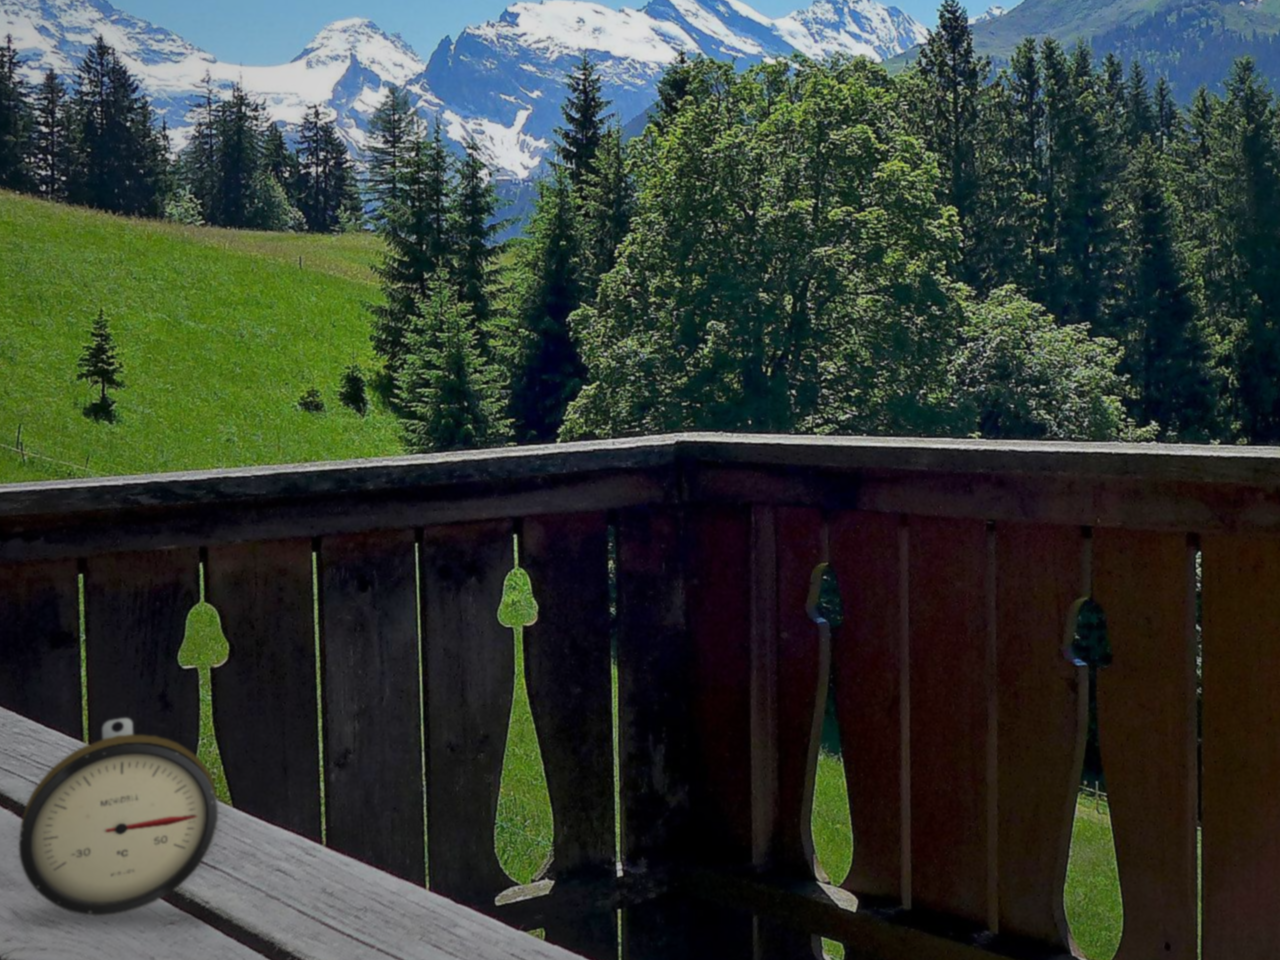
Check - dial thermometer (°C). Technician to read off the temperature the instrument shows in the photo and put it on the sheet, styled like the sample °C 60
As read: °C 40
